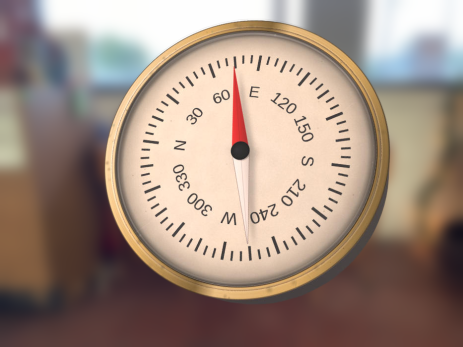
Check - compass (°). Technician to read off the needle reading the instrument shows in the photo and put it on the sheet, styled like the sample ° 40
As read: ° 75
